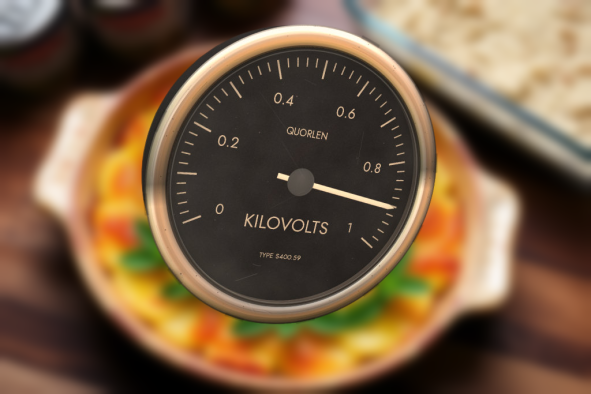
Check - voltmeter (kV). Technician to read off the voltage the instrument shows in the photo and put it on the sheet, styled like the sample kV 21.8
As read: kV 0.9
